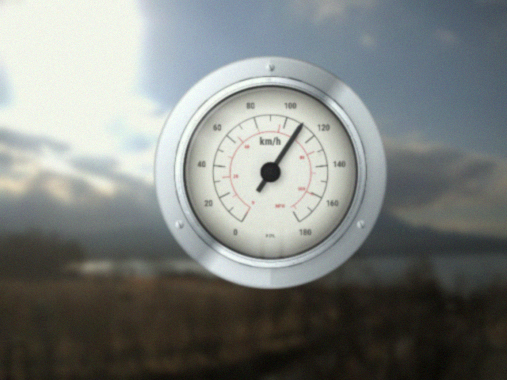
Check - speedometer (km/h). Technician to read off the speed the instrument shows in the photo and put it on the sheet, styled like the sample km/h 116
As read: km/h 110
